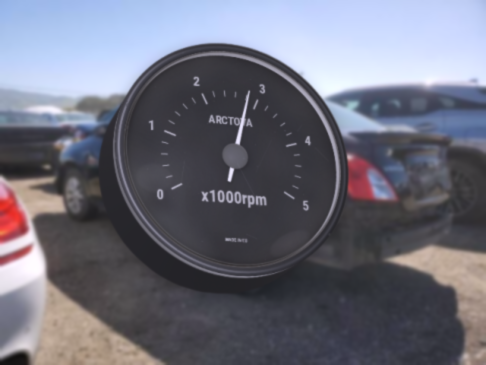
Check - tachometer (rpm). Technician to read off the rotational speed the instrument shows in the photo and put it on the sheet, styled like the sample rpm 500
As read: rpm 2800
